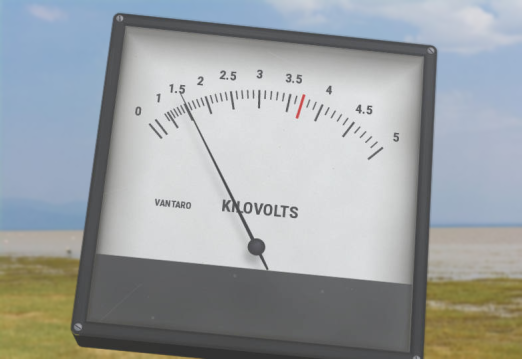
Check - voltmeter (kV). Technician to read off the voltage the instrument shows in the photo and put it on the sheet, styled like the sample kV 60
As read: kV 1.5
